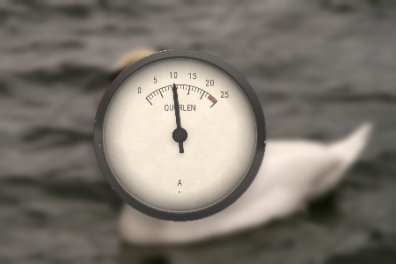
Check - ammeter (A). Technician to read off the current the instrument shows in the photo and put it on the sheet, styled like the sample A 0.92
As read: A 10
